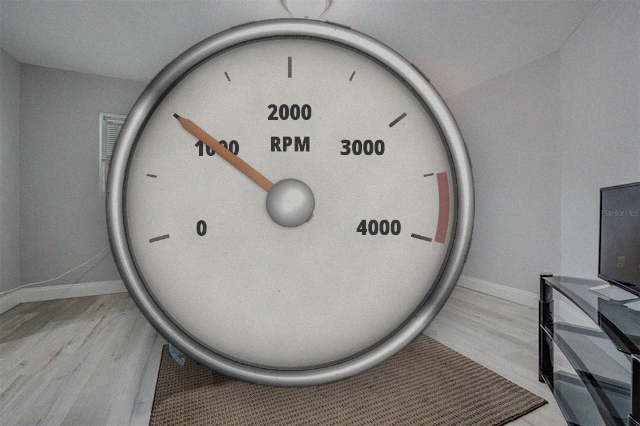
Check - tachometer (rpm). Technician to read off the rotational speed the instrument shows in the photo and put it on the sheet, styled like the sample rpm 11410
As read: rpm 1000
